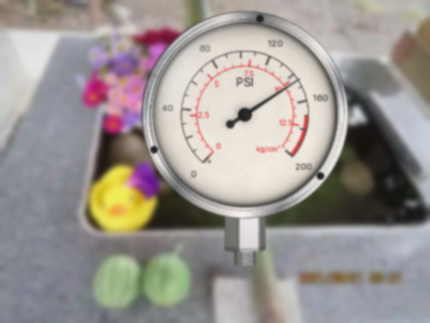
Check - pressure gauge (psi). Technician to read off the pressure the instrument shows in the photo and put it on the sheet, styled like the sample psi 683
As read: psi 145
